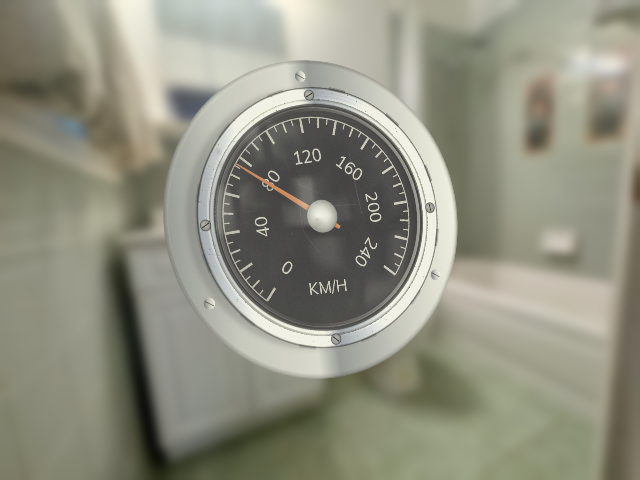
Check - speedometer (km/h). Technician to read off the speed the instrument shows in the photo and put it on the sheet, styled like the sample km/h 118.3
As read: km/h 75
